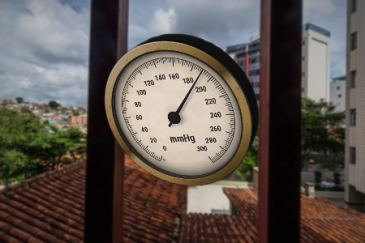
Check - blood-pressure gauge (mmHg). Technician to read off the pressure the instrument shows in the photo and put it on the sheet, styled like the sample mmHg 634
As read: mmHg 190
